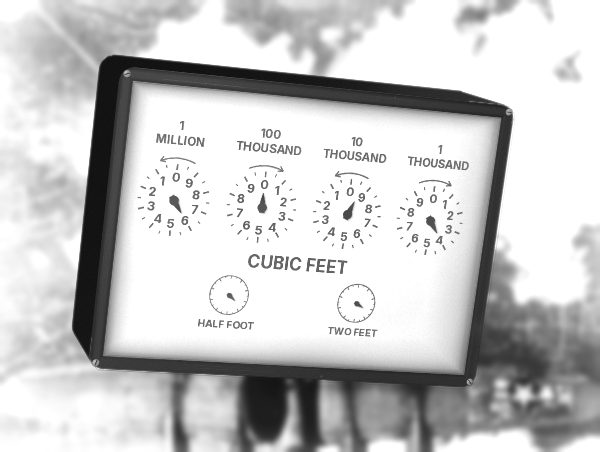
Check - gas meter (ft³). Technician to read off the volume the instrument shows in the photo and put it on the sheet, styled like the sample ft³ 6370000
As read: ft³ 599400
